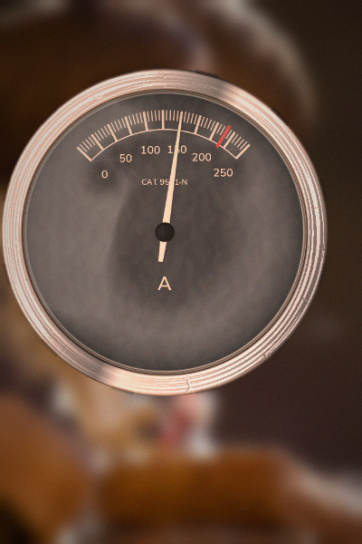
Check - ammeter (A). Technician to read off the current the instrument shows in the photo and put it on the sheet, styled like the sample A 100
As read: A 150
